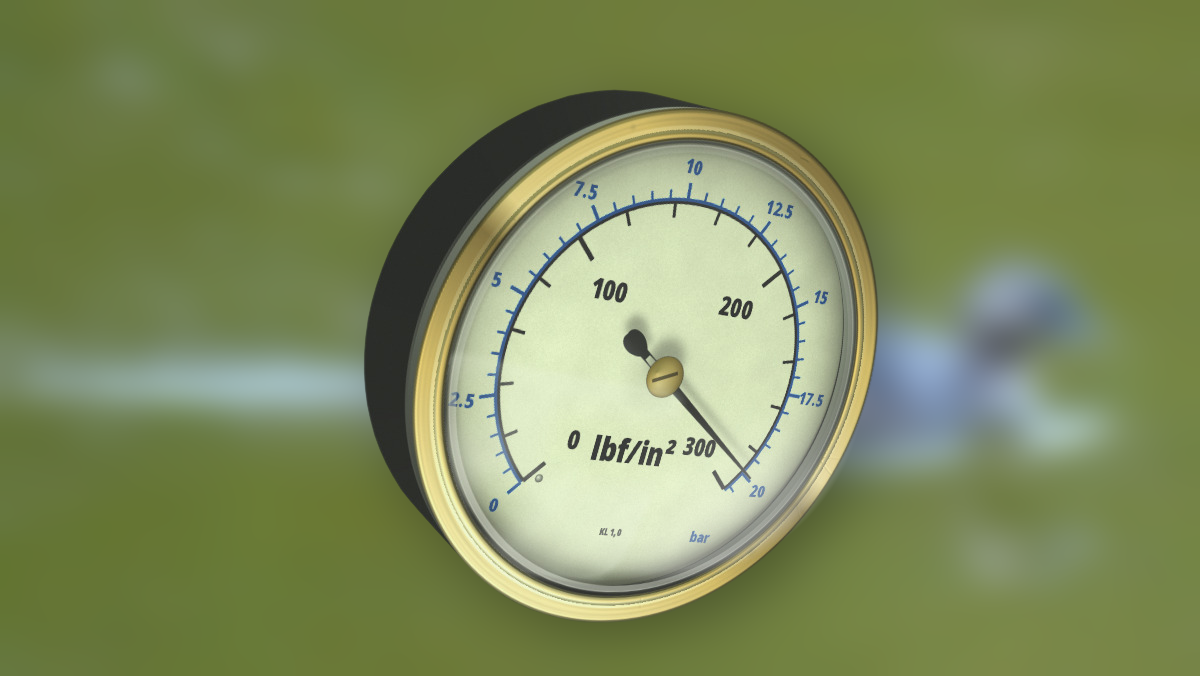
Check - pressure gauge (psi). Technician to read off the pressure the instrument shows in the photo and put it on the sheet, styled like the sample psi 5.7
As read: psi 290
